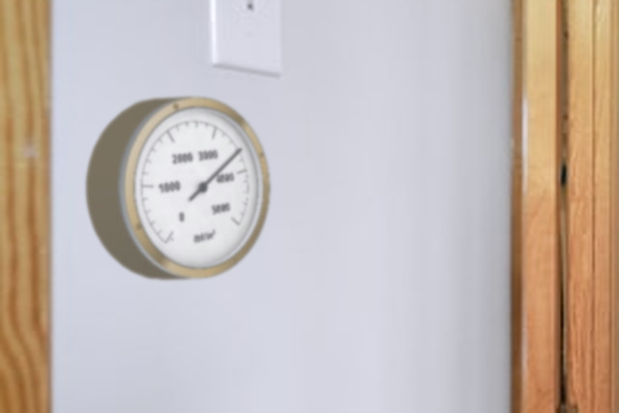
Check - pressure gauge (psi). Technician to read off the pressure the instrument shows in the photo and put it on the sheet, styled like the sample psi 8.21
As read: psi 3600
